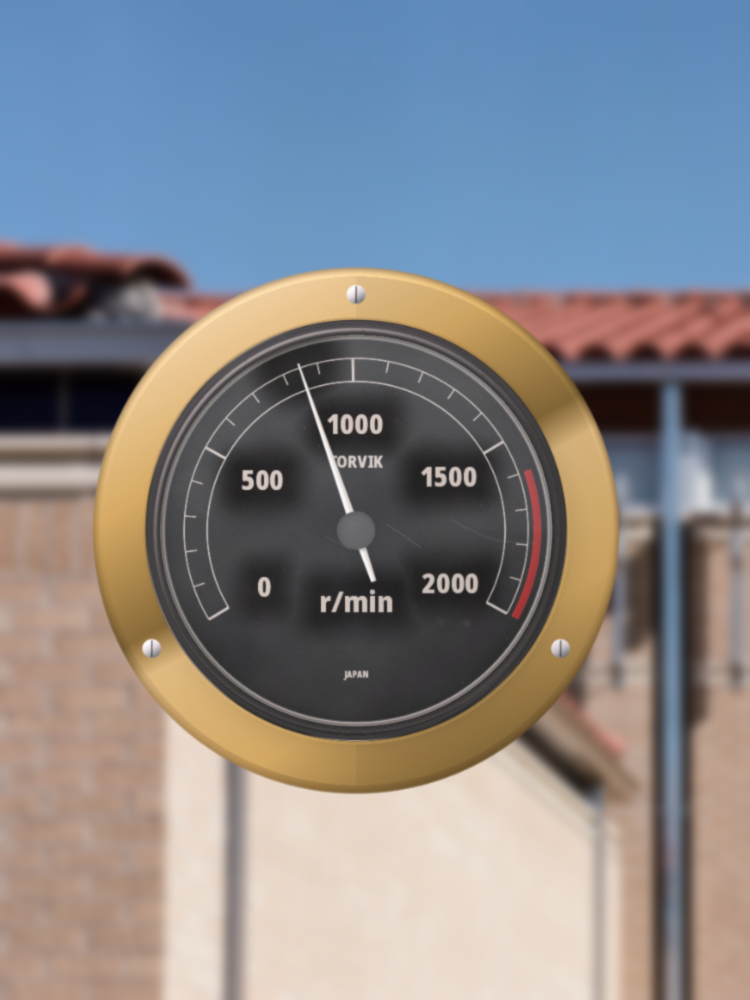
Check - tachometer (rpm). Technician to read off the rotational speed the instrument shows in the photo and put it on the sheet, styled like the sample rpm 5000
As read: rpm 850
